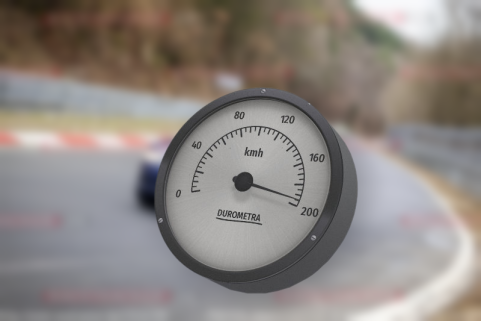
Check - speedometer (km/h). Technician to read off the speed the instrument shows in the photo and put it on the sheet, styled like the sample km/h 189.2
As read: km/h 195
